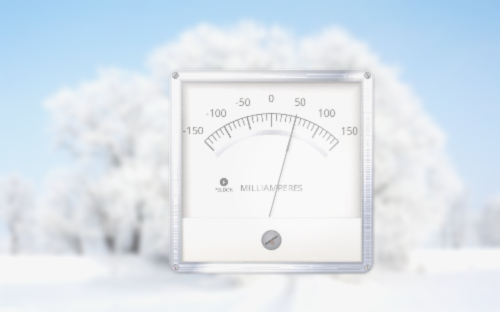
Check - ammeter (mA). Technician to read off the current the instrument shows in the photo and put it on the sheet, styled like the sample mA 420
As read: mA 50
